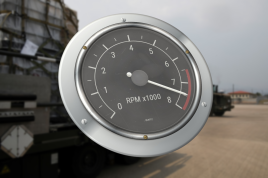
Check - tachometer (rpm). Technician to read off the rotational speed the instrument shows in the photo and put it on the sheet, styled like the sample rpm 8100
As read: rpm 7500
